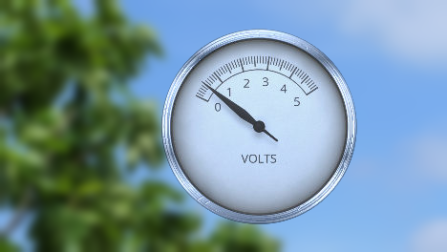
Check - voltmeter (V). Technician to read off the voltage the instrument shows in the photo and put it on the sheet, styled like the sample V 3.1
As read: V 0.5
